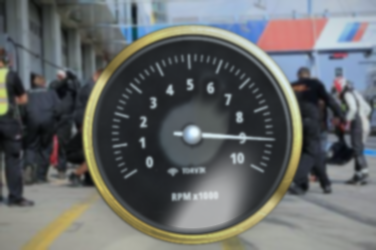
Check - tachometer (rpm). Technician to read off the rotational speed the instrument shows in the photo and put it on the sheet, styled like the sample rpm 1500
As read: rpm 9000
